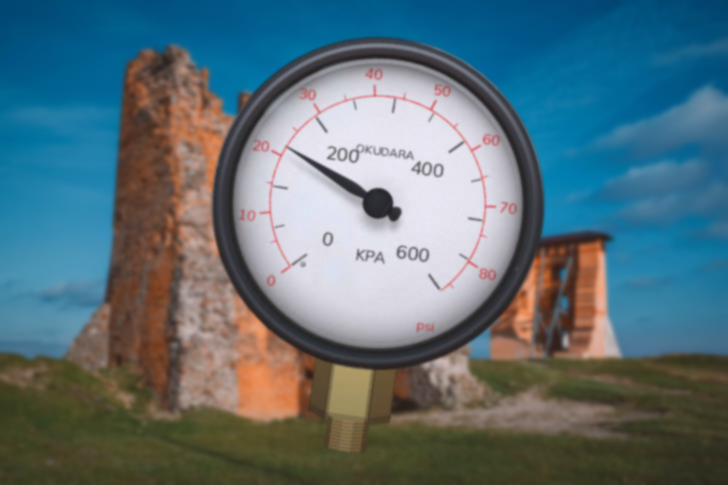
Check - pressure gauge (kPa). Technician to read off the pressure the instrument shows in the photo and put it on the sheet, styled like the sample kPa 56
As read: kPa 150
